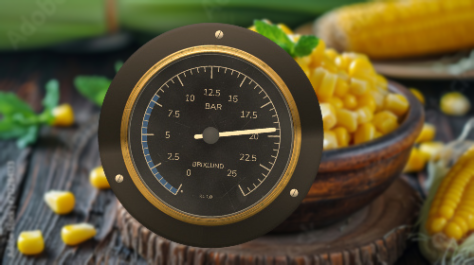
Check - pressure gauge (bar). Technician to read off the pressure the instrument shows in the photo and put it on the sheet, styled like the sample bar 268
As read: bar 19.5
